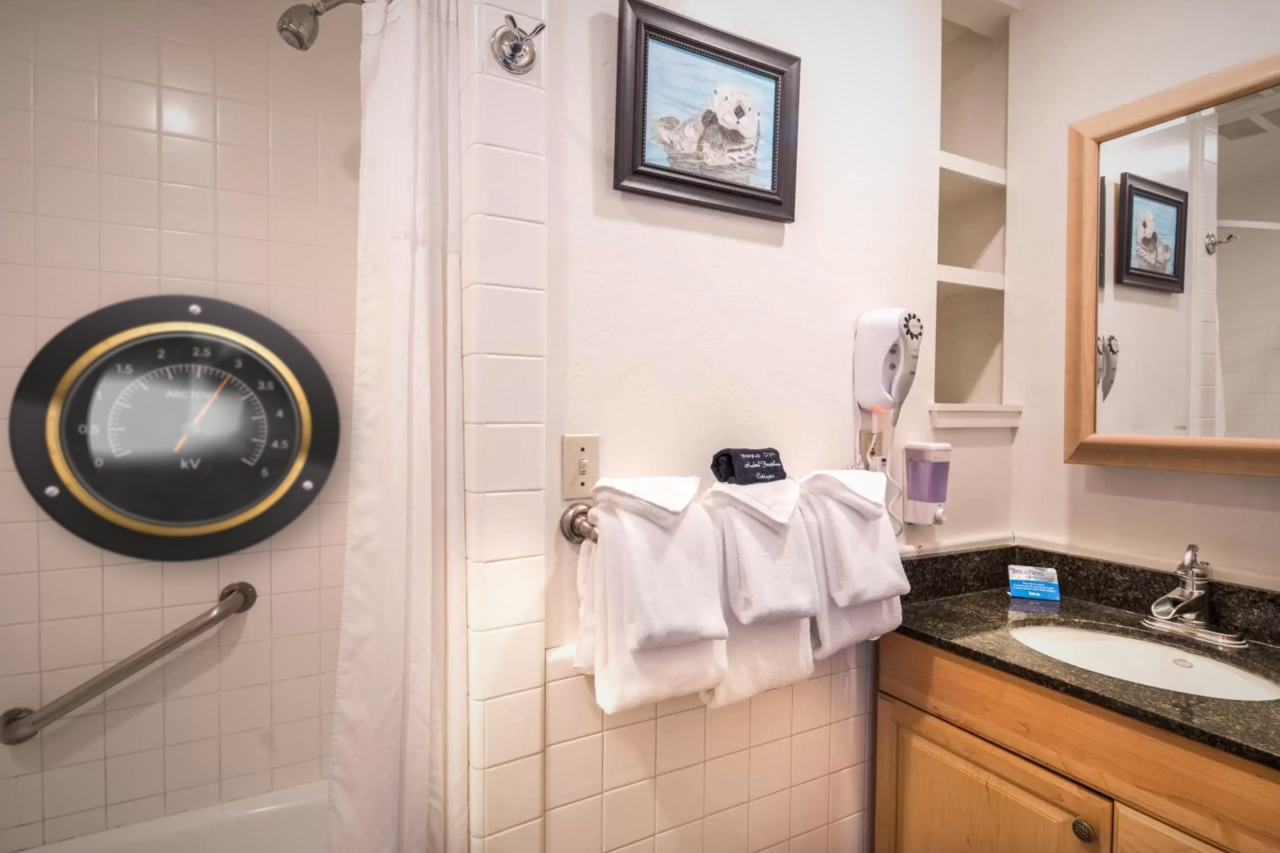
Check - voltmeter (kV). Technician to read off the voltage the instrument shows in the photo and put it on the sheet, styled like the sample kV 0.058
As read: kV 3
